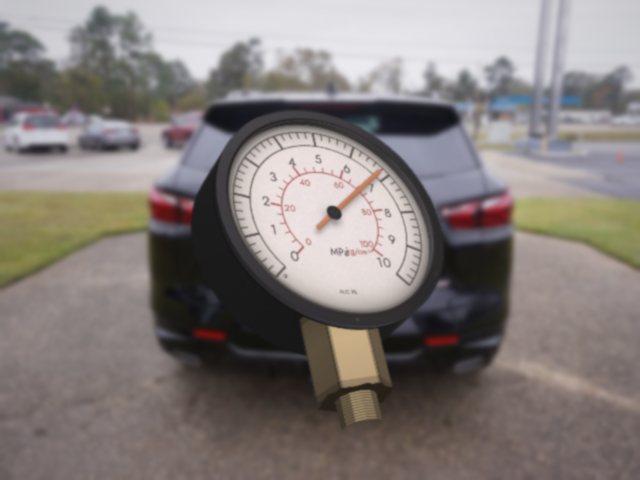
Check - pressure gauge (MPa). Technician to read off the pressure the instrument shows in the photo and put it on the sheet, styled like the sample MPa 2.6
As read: MPa 6.8
